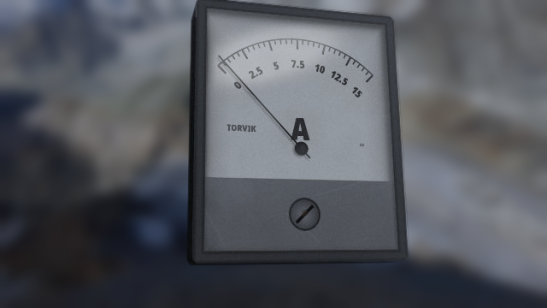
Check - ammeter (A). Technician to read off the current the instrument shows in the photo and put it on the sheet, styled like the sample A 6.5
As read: A 0.5
